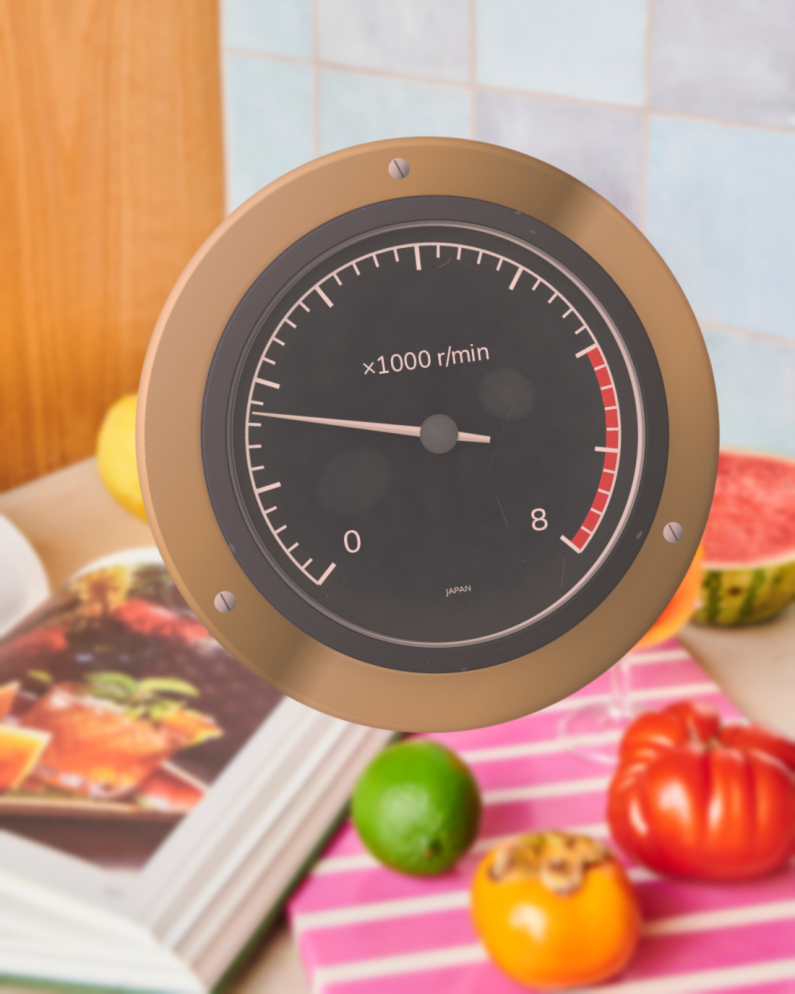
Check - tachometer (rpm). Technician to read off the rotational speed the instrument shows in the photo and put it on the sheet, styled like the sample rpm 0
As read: rpm 1700
